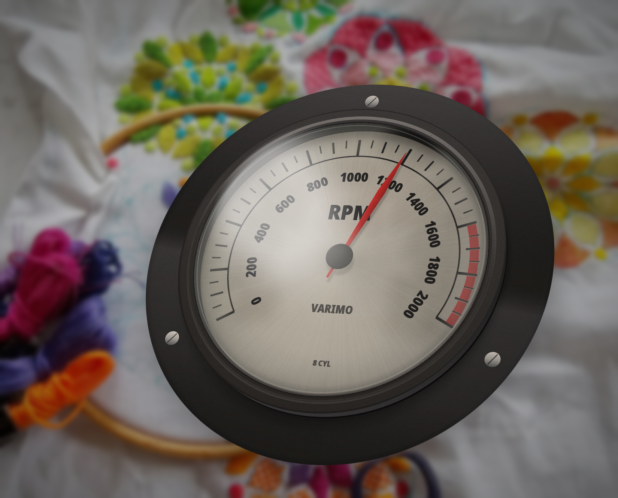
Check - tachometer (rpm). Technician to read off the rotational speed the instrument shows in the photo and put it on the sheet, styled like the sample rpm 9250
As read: rpm 1200
